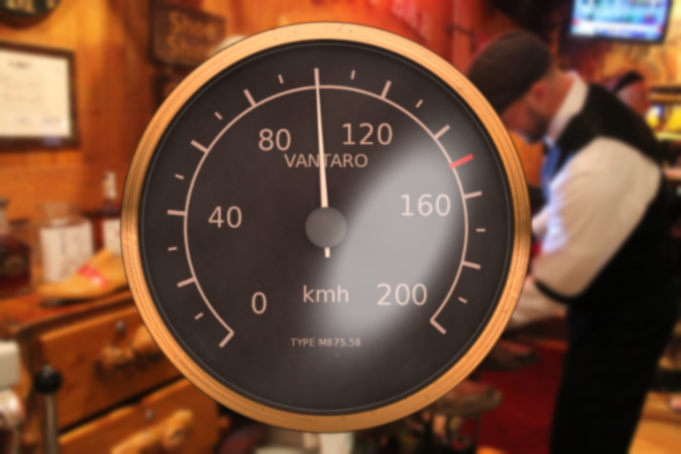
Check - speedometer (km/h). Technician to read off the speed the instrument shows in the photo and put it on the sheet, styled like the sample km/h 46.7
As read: km/h 100
